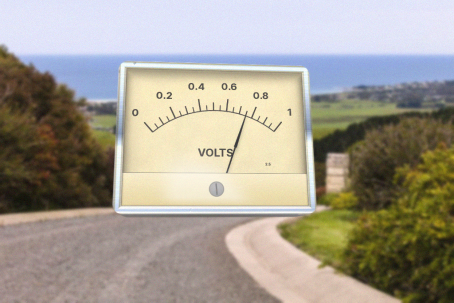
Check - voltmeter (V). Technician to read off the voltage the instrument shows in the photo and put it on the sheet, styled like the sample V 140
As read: V 0.75
